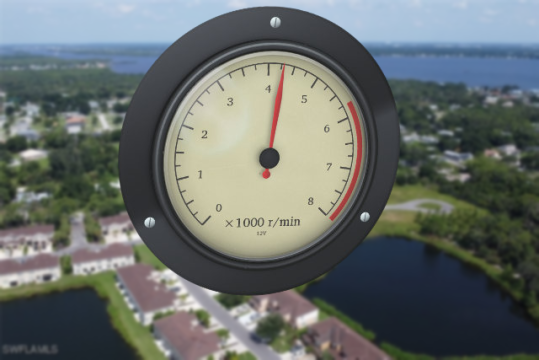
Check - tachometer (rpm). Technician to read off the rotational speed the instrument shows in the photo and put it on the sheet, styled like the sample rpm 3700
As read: rpm 4250
